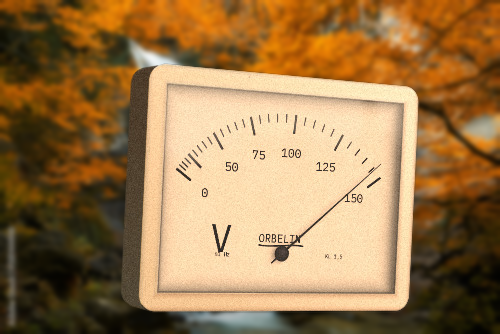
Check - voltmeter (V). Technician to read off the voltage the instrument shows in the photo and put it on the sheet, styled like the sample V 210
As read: V 145
